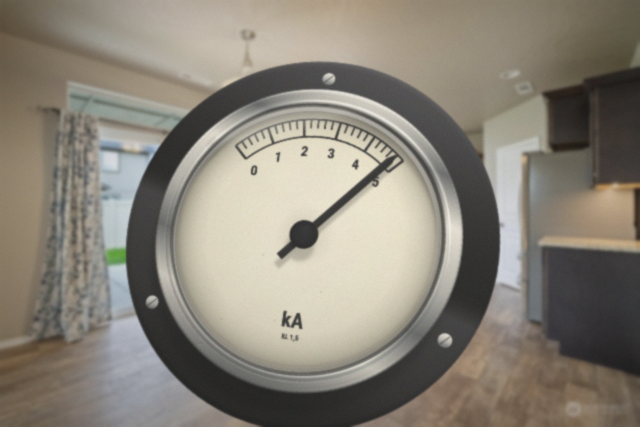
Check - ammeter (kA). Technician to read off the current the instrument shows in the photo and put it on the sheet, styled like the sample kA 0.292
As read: kA 4.8
